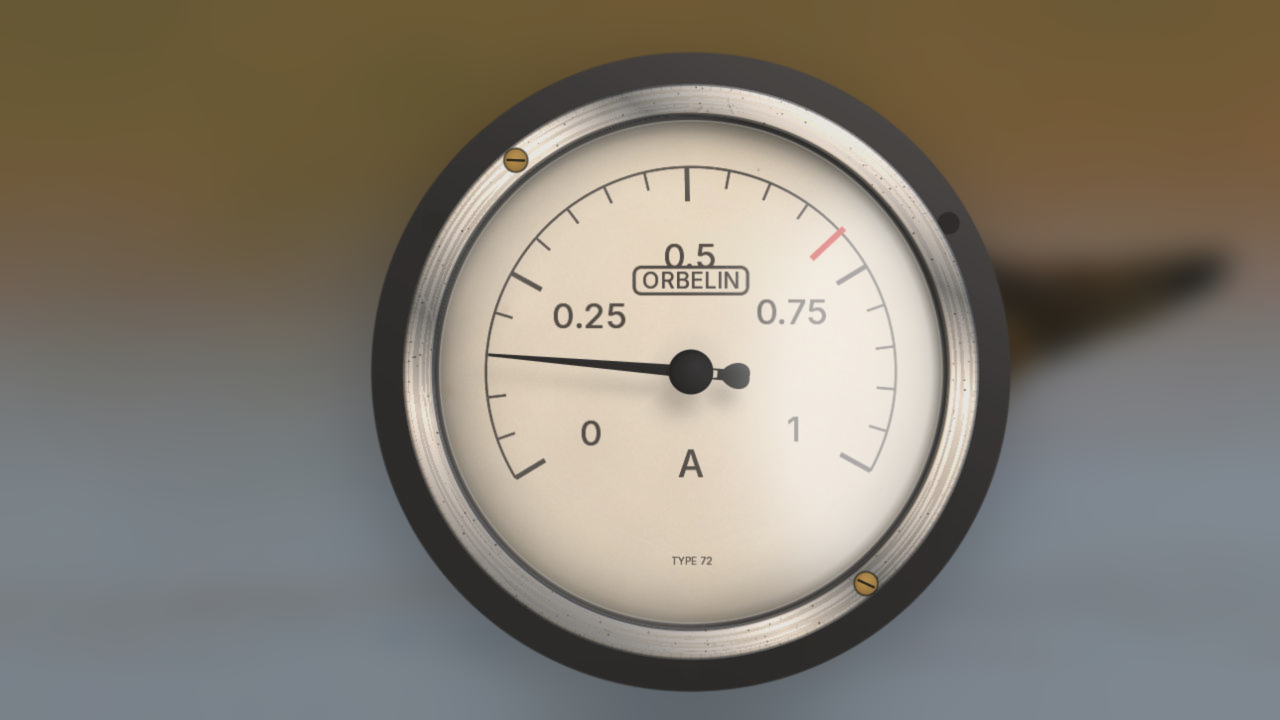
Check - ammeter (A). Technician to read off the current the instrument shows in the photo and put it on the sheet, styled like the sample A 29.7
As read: A 0.15
